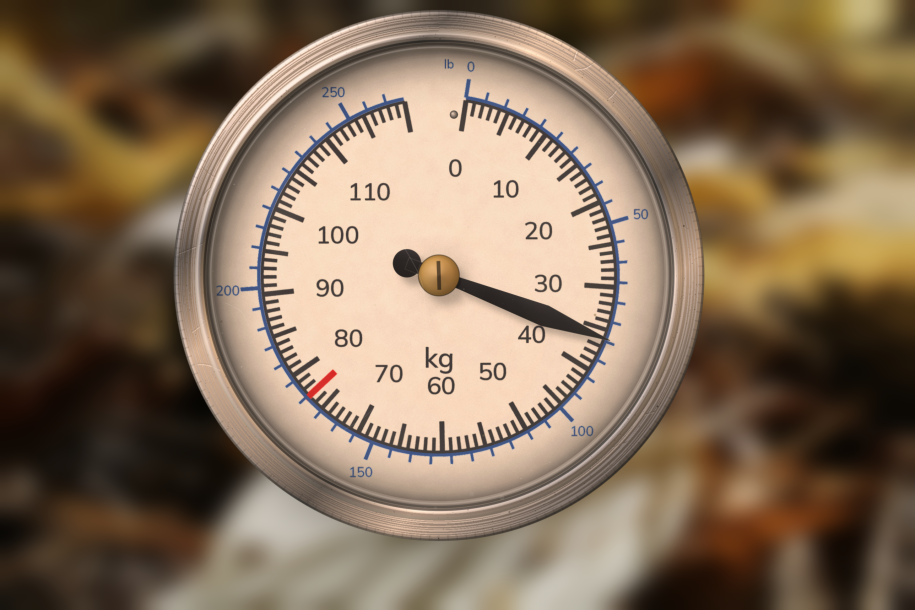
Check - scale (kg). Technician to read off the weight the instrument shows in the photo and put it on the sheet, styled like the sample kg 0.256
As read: kg 36
